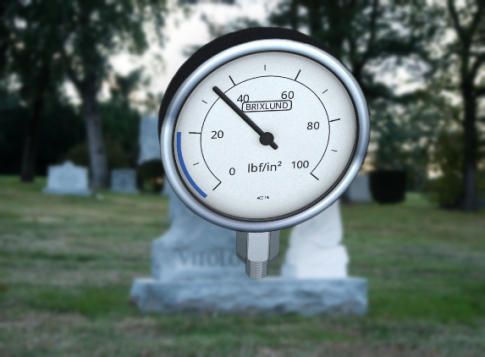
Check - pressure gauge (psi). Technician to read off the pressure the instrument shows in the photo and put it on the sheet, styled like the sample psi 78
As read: psi 35
